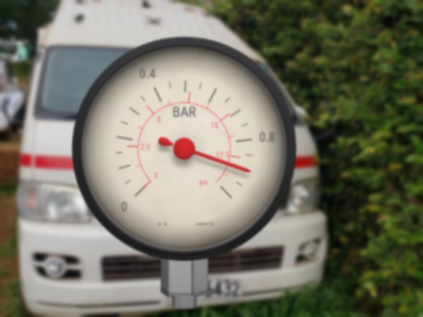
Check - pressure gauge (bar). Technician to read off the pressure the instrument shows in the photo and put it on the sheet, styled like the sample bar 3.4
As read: bar 0.9
